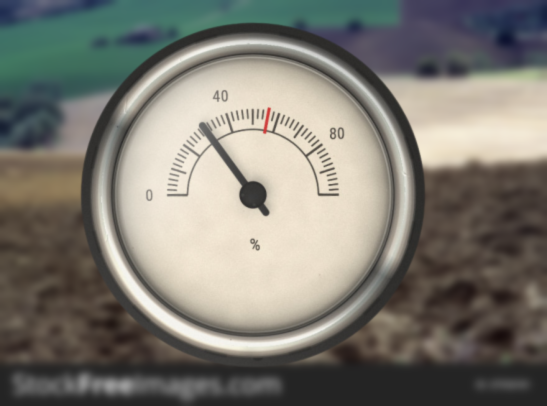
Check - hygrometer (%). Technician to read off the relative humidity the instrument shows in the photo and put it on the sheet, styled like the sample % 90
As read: % 30
